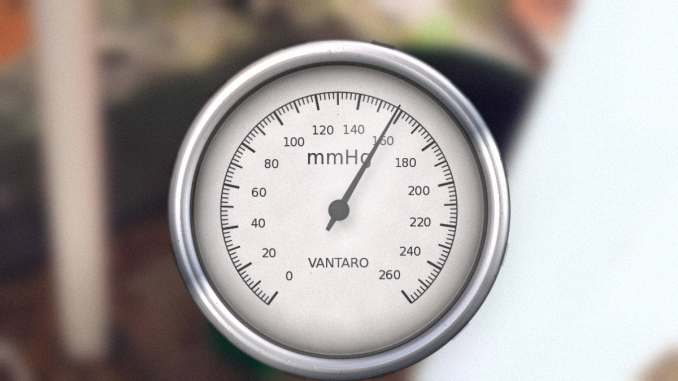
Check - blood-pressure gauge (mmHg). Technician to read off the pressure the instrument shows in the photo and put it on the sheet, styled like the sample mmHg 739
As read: mmHg 158
